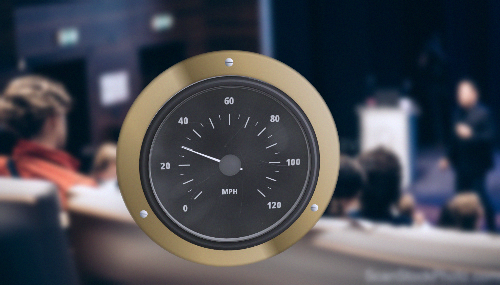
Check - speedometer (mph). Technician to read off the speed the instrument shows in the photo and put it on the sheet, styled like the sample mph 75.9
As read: mph 30
